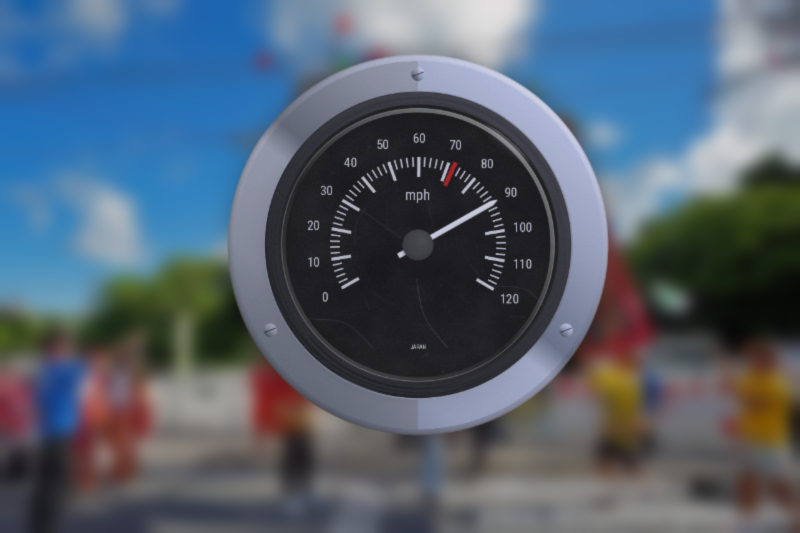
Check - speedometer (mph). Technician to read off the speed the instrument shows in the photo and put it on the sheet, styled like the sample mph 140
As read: mph 90
